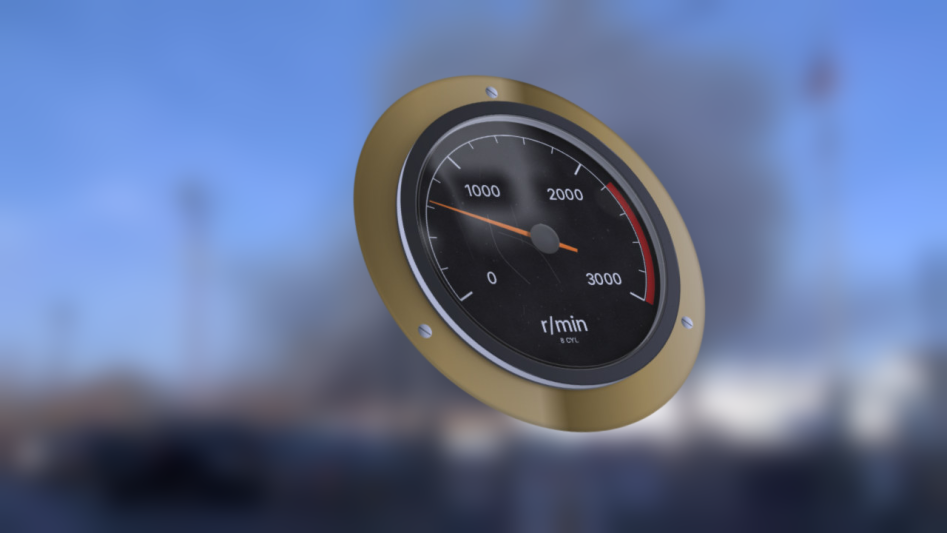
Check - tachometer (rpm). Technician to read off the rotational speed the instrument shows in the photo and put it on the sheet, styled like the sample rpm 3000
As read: rpm 600
